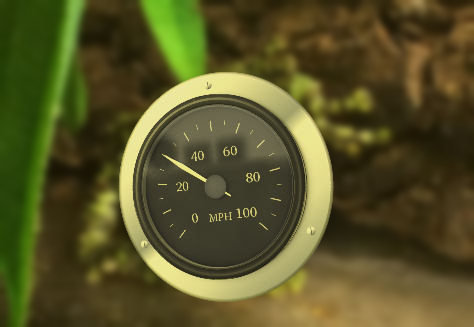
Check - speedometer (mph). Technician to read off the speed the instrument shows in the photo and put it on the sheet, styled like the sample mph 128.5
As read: mph 30
